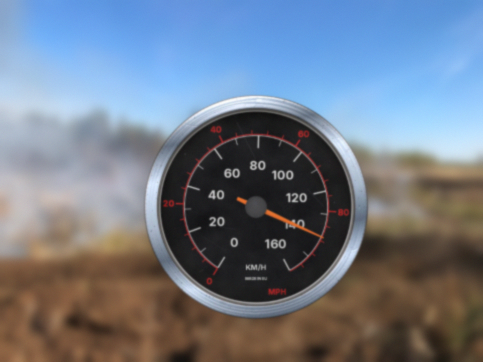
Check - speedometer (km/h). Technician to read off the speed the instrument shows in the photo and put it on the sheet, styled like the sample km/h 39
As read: km/h 140
